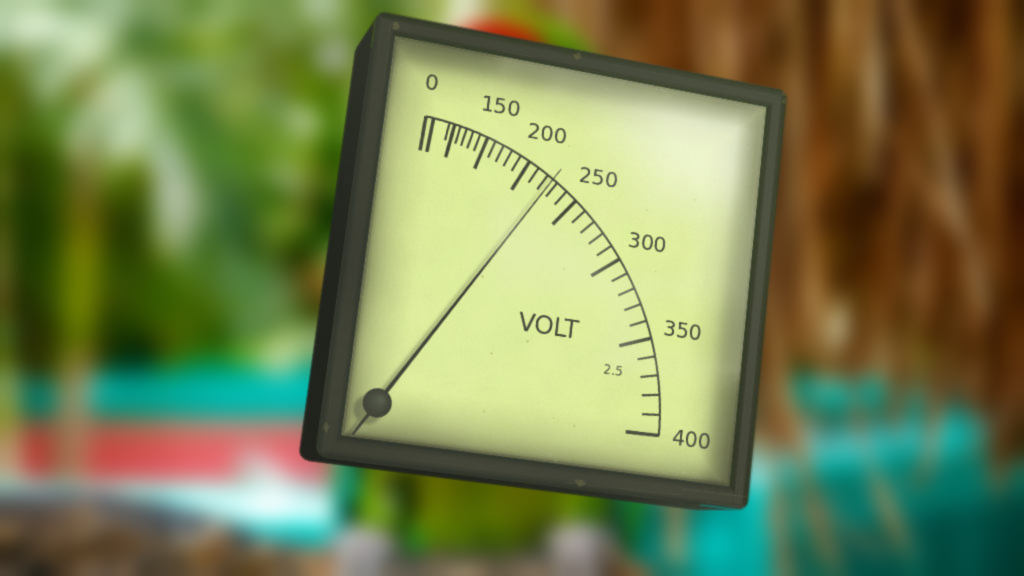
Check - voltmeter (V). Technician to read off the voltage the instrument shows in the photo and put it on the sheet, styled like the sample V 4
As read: V 225
